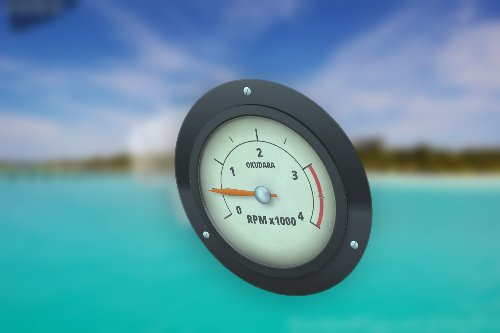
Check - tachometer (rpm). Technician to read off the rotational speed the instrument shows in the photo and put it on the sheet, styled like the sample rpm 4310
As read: rpm 500
